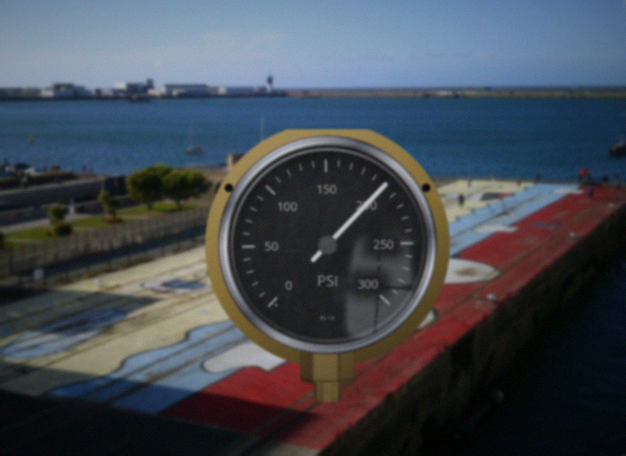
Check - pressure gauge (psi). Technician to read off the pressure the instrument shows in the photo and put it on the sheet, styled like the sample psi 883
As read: psi 200
